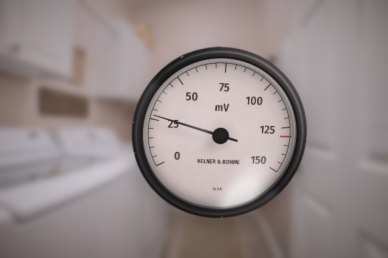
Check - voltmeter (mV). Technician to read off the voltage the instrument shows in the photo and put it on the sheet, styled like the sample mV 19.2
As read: mV 27.5
